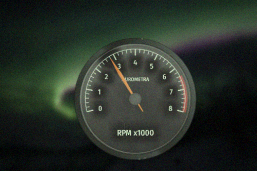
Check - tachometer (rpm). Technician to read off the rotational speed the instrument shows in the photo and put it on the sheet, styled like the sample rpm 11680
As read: rpm 2800
